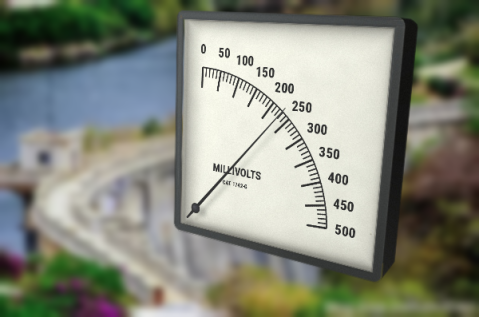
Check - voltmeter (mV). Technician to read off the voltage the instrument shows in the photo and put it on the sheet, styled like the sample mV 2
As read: mV 230
